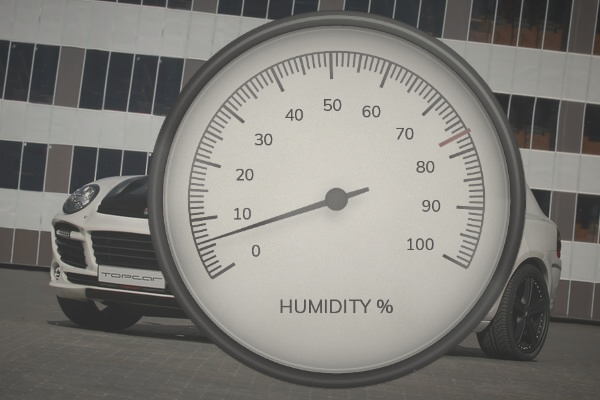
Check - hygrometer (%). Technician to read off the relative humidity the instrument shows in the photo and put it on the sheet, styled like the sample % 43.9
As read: % 6
